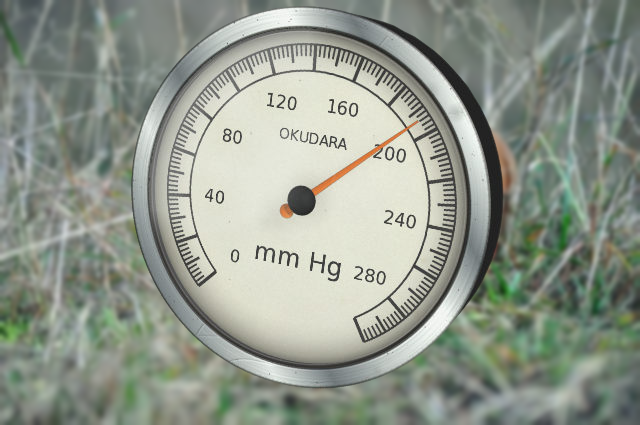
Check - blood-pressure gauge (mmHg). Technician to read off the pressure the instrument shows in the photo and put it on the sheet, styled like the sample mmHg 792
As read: mmHg 194
